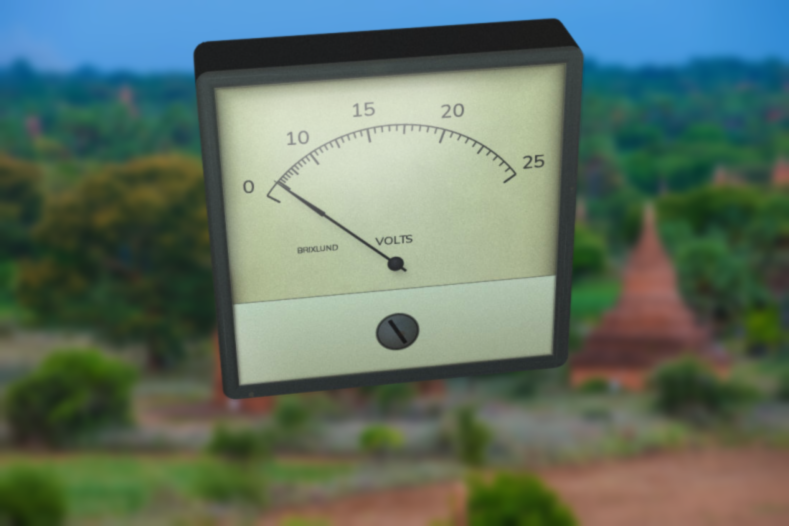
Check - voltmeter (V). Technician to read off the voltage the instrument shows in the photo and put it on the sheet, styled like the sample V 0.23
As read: V 5
